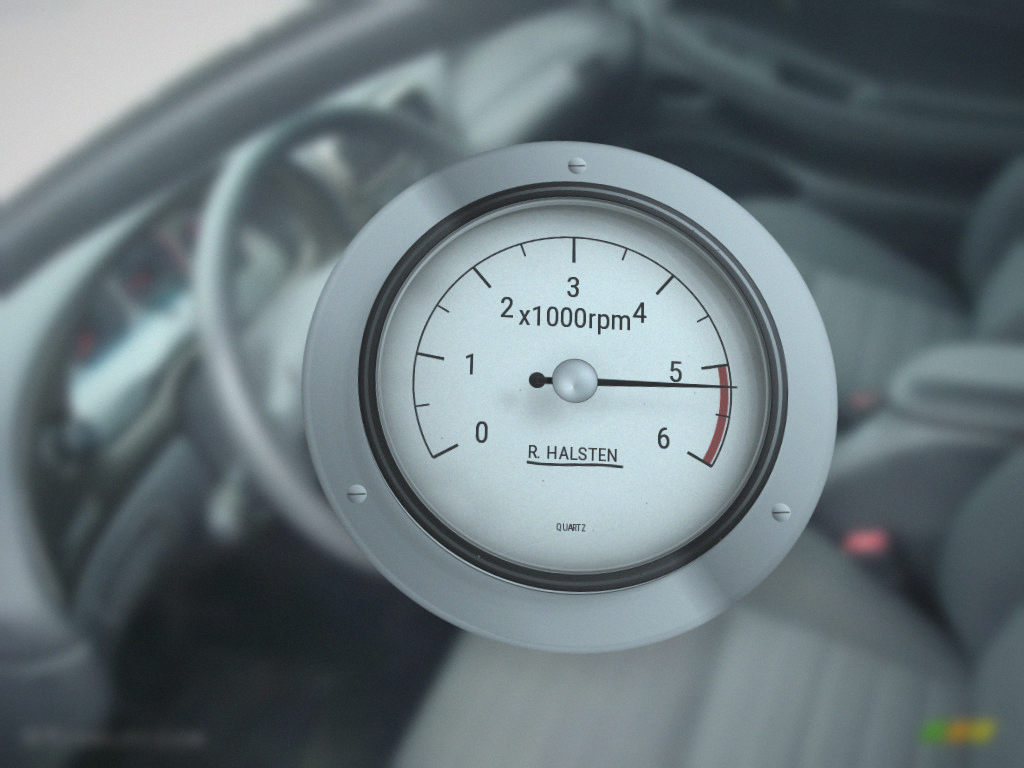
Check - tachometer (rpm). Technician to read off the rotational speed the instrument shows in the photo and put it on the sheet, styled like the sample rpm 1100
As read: rpm 5250
